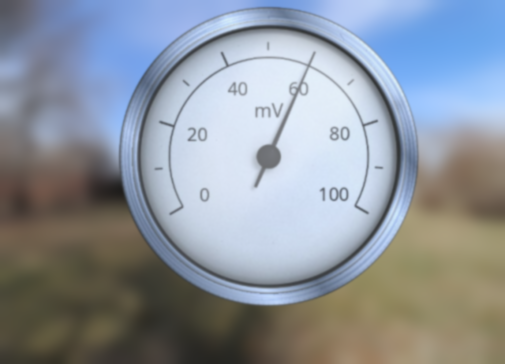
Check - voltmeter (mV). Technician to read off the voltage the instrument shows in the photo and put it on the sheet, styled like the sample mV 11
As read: mV 60
